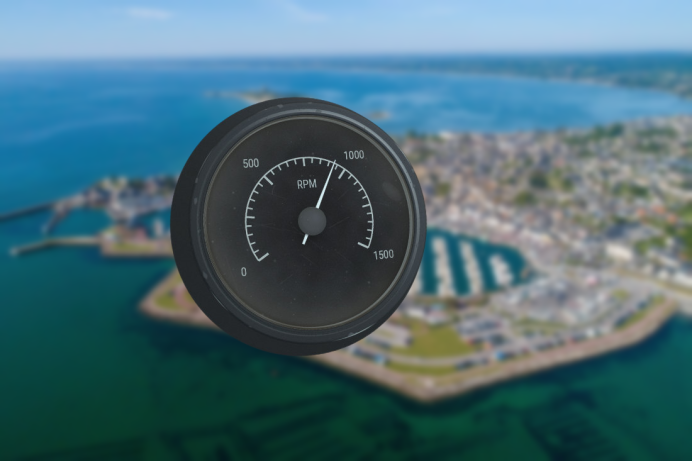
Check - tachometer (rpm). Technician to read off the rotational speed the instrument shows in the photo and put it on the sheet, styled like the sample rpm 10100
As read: rpm 925
